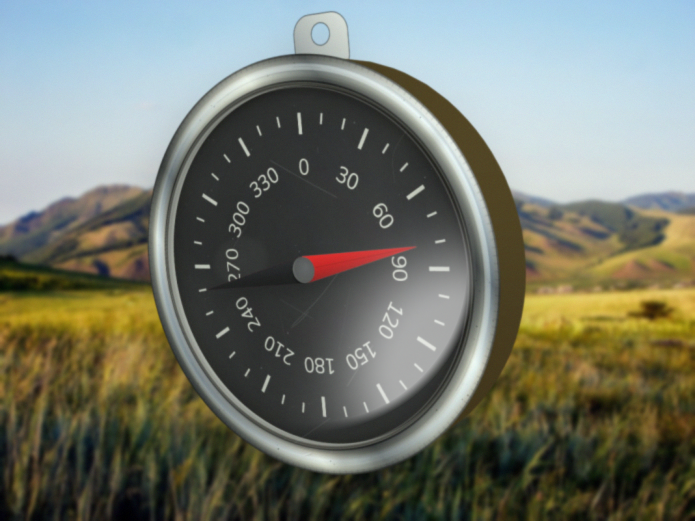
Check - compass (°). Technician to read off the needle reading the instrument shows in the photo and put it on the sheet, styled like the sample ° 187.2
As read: ° 80
